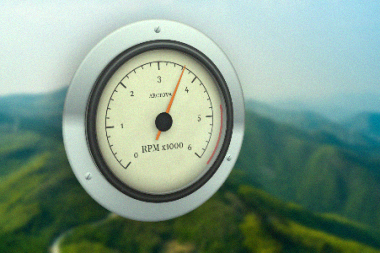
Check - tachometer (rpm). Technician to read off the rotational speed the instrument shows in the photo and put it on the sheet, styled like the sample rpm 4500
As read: rpm 3600
